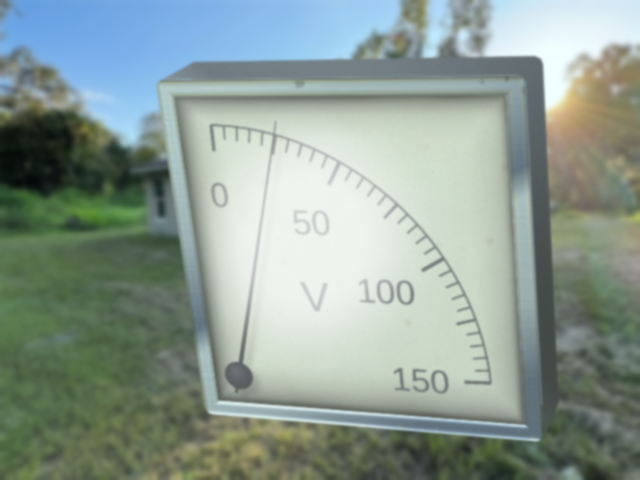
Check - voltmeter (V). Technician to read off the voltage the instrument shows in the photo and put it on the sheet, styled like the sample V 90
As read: V 25
